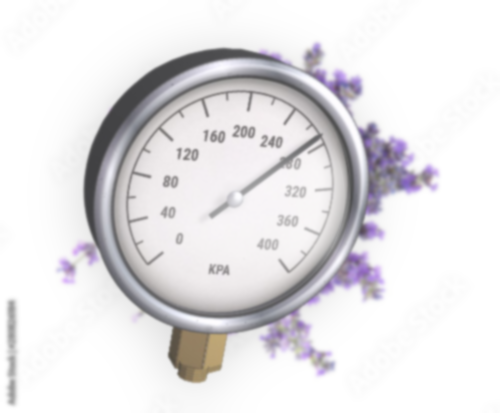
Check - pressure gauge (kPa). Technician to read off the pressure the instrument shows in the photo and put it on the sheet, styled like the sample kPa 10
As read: kPa 270
